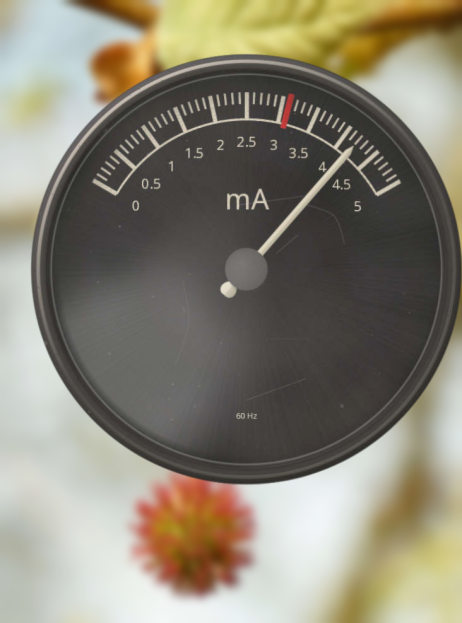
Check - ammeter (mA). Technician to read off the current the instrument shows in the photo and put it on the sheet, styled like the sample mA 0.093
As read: mA 4.2
